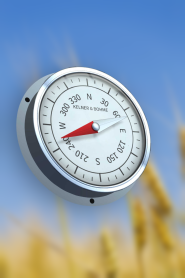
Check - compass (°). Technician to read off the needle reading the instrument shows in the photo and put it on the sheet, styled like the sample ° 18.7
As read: ° 250
